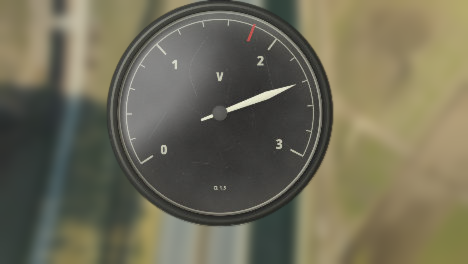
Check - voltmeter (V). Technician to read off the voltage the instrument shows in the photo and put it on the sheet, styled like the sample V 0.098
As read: V 2.4
